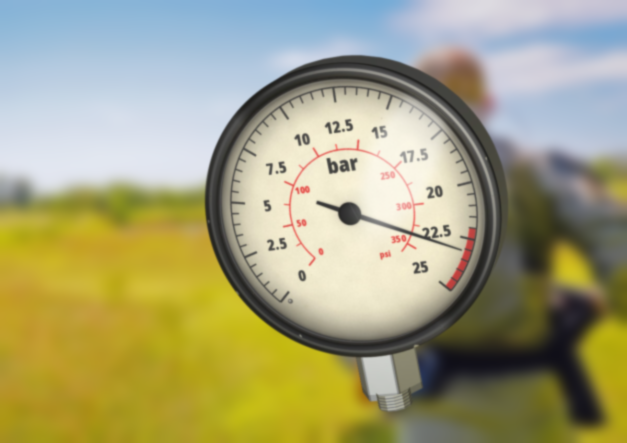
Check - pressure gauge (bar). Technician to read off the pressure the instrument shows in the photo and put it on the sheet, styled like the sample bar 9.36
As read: bar 23
